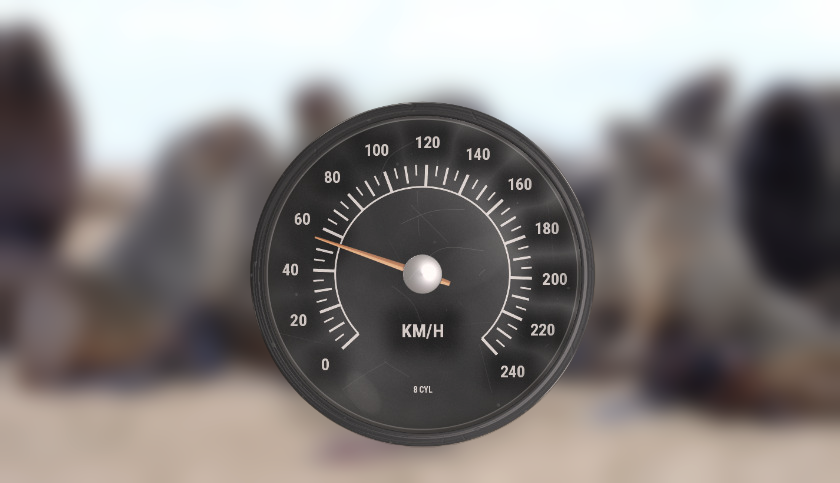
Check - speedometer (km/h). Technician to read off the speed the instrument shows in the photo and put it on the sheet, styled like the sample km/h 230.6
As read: km/h 55
